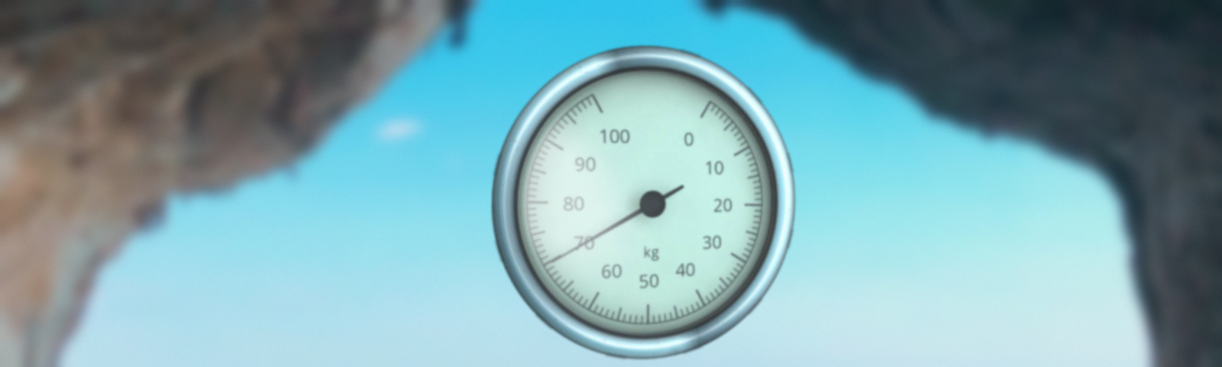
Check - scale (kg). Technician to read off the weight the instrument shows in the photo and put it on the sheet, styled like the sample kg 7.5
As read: kg 70
